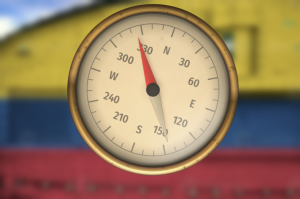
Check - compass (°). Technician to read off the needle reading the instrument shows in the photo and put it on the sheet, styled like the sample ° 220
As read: ° 325
